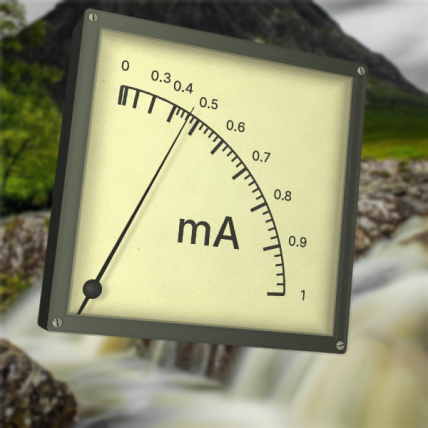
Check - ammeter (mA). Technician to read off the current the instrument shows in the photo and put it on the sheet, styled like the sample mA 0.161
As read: mA 0.46
